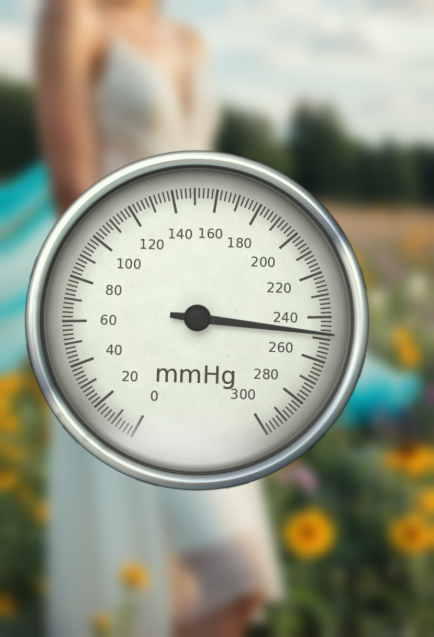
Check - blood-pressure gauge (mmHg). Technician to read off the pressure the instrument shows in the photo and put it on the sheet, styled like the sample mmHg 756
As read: mmHg 248
